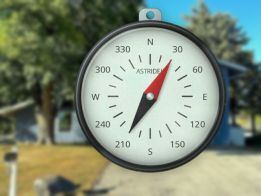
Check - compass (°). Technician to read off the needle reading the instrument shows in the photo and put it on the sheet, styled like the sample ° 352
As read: ° 30
